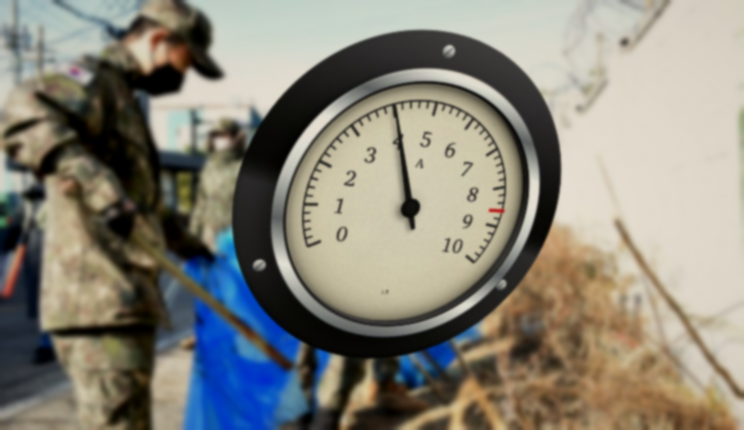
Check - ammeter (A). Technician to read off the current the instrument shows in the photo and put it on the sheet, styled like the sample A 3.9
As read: A 4
